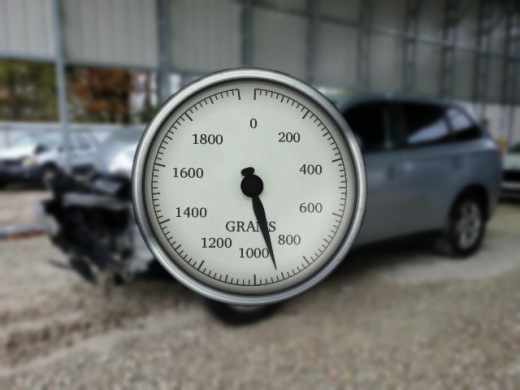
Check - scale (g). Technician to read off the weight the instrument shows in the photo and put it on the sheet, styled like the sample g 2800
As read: g 920
